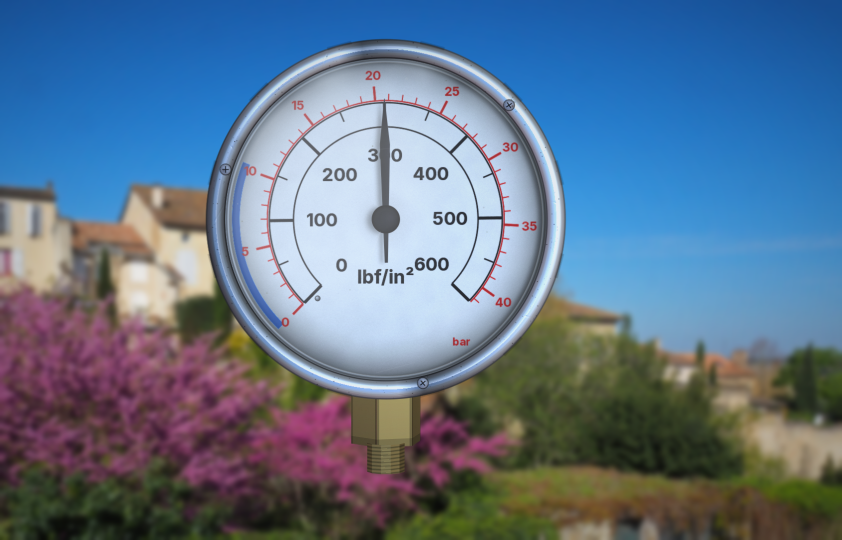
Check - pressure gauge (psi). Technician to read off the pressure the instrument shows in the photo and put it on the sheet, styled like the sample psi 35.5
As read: psi 300
